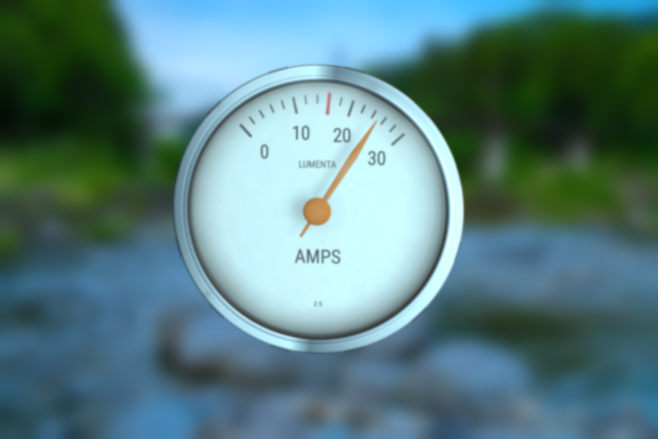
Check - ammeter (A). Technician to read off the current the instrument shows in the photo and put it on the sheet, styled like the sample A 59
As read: A 25
